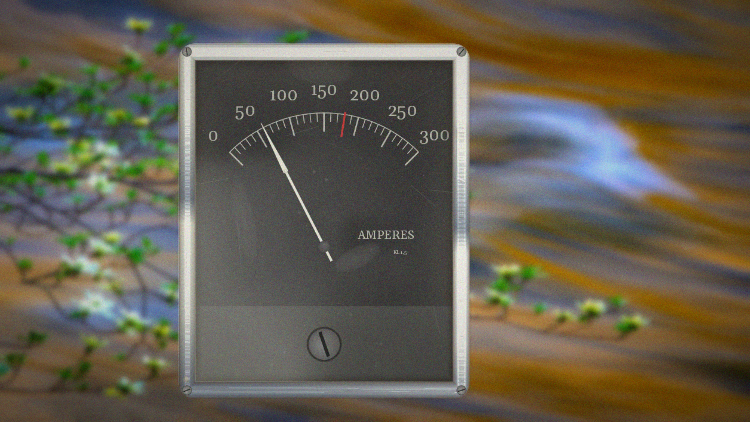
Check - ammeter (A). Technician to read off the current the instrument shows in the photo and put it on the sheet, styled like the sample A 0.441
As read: A 60
